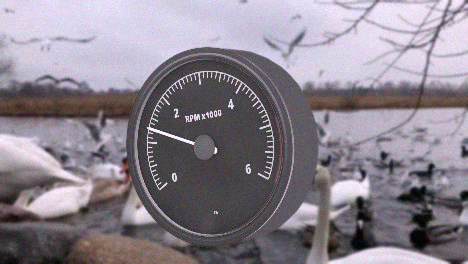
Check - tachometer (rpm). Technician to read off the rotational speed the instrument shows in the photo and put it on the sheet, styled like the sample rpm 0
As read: rpm 1300
